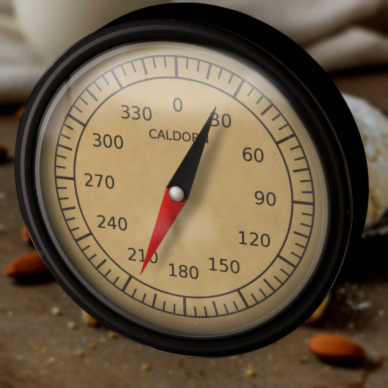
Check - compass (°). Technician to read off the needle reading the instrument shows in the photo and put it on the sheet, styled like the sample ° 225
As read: ° 205
